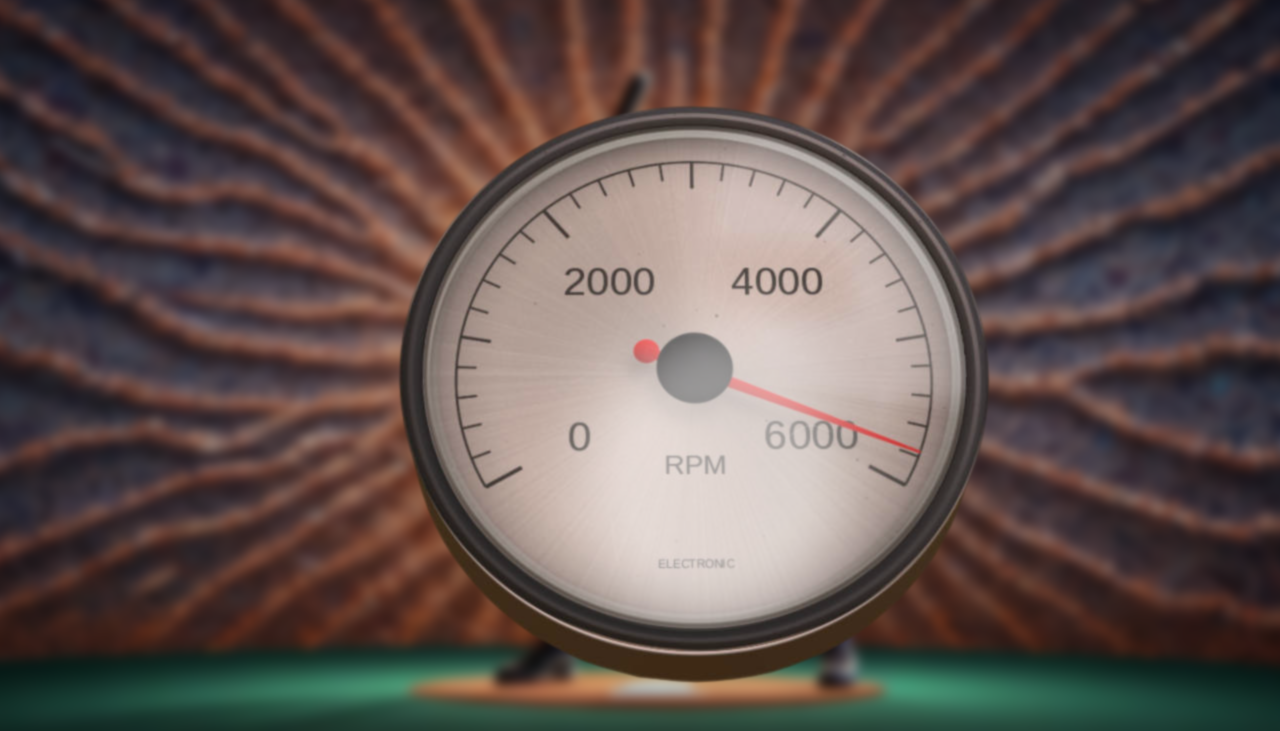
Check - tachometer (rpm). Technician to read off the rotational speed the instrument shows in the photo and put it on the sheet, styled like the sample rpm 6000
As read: rpm 5800
